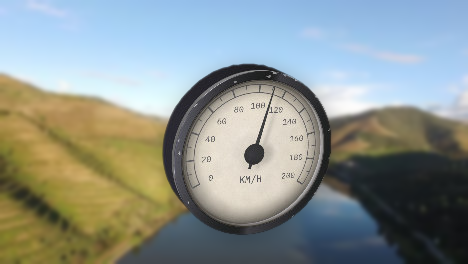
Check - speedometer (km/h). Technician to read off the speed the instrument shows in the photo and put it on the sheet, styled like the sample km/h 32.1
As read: km/h 110
